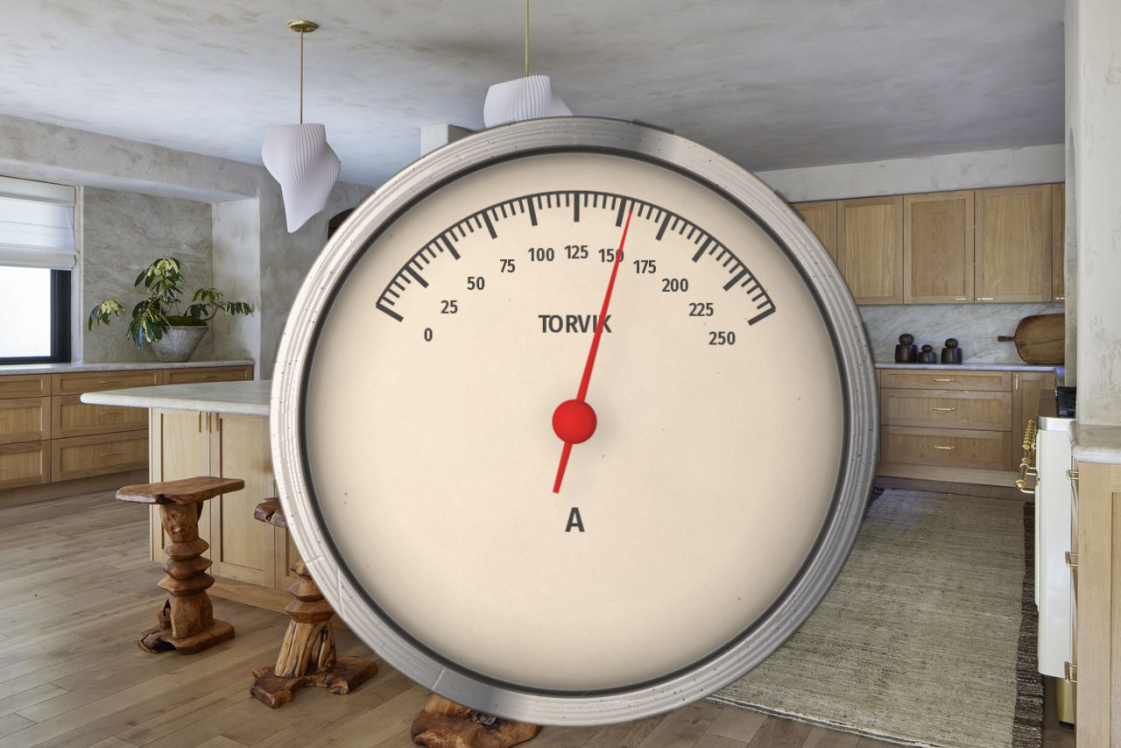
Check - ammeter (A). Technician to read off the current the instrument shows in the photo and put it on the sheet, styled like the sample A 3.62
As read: A 155
